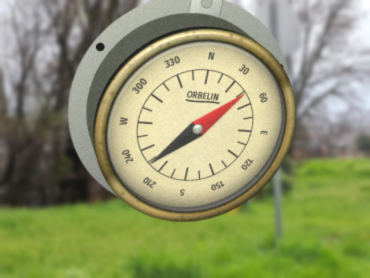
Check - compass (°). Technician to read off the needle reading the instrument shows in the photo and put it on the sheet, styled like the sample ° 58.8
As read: ° 45
